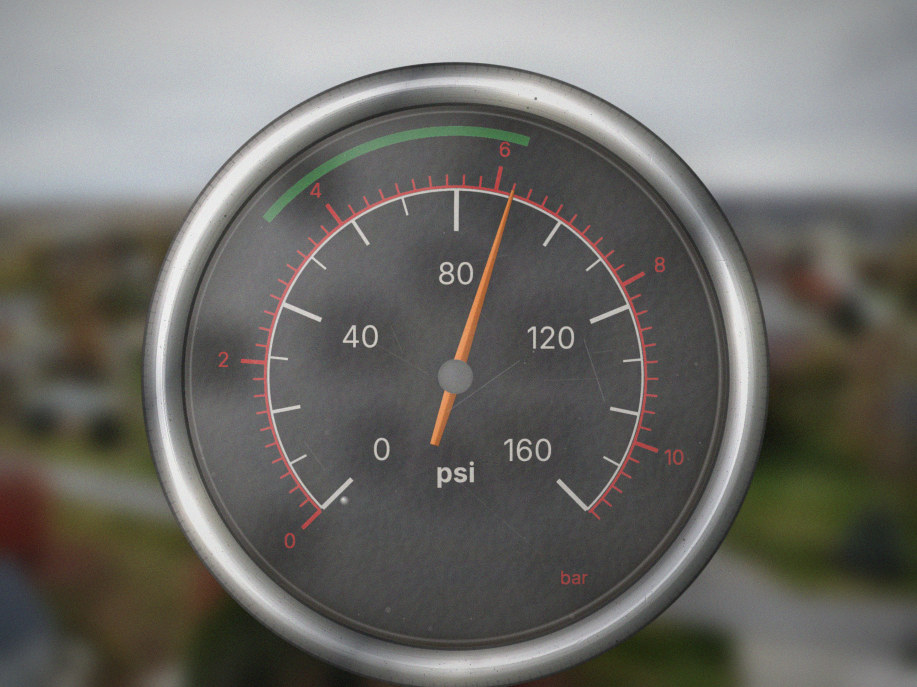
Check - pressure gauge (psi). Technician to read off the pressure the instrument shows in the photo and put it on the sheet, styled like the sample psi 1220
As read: psi 90
